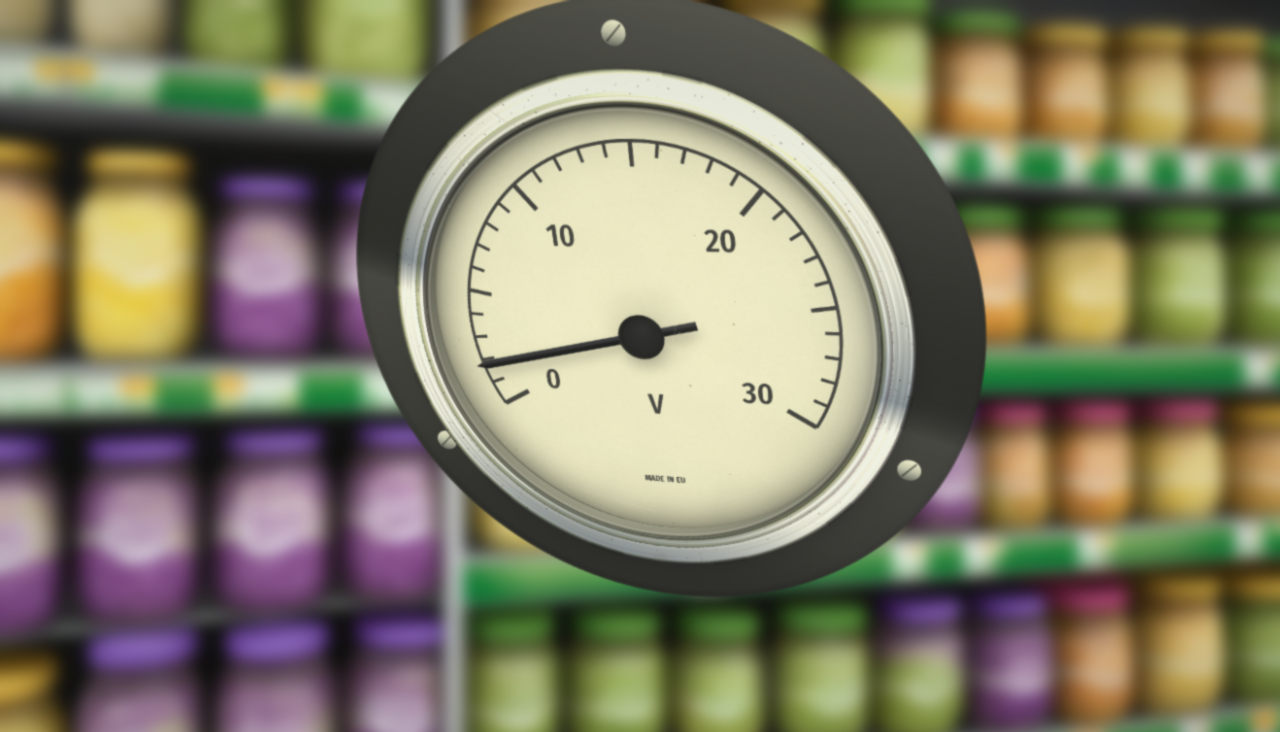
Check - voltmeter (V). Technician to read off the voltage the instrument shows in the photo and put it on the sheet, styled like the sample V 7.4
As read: V 2
